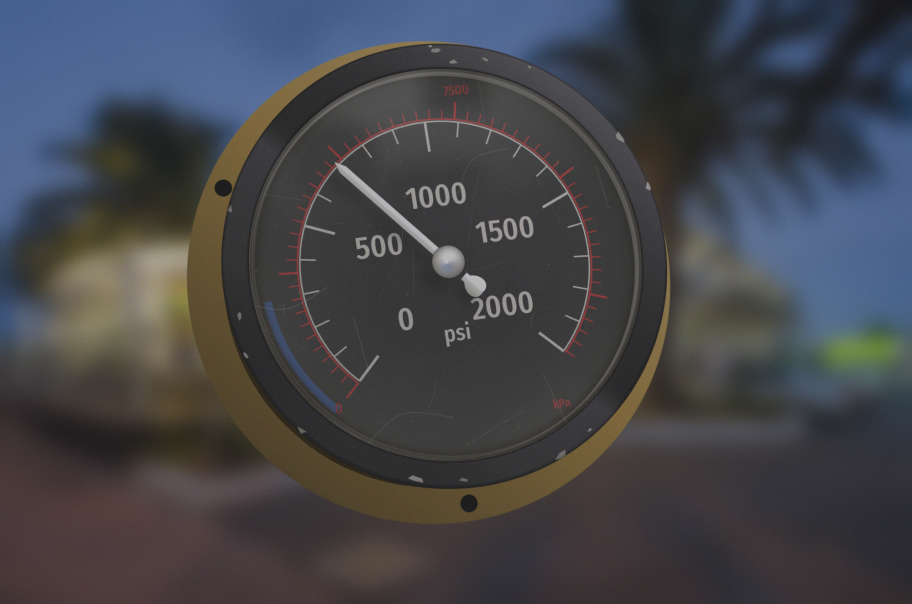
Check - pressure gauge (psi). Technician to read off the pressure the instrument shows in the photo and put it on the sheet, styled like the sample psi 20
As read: psi 700
